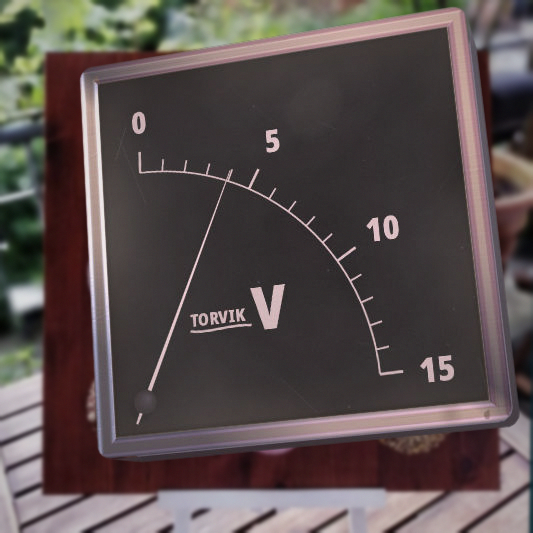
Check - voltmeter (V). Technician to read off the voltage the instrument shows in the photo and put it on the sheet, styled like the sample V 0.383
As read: V 4
